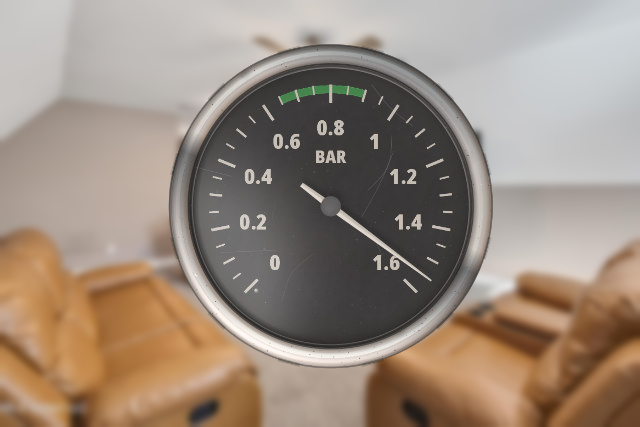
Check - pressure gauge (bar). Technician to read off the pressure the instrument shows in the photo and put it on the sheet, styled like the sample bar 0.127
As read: bar 1.55
